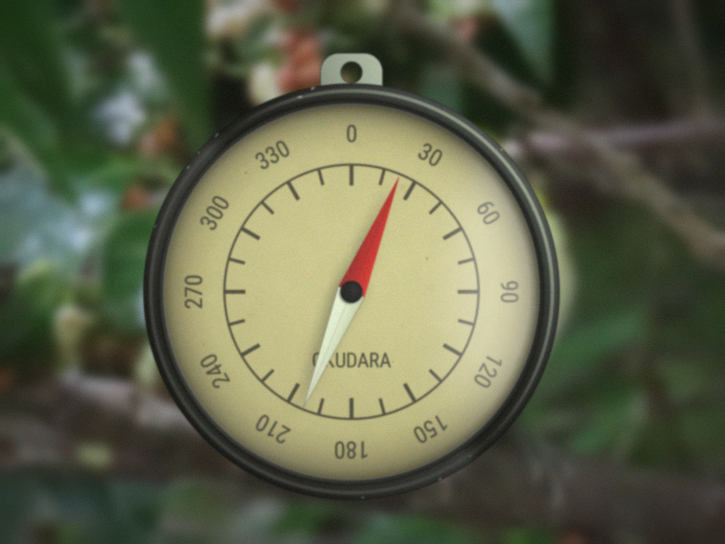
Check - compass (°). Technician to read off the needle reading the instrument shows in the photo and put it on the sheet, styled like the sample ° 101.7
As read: ° 22.5
